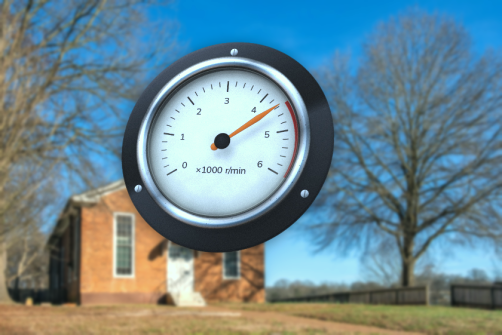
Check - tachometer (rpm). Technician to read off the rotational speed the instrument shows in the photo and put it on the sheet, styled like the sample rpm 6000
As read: rpm 4400
